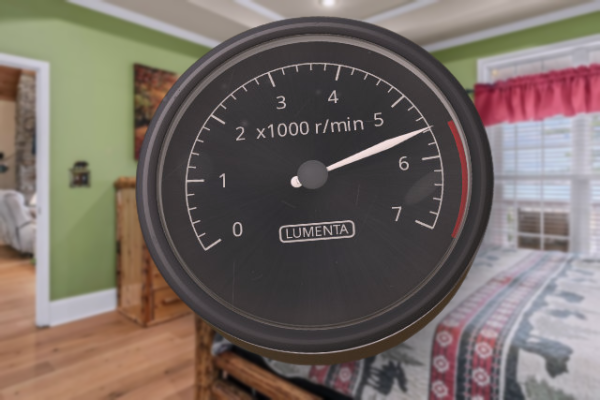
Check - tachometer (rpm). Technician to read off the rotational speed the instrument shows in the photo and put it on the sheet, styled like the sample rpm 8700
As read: rpm 5600
